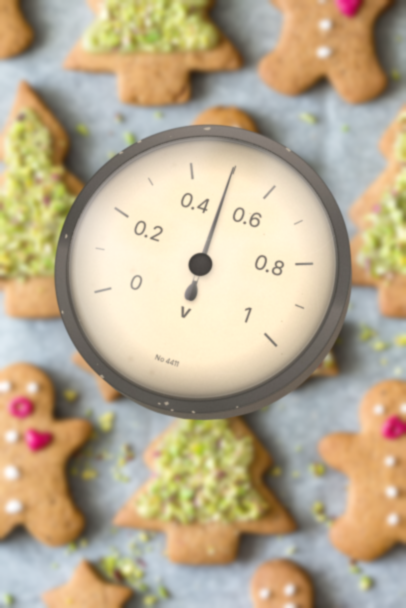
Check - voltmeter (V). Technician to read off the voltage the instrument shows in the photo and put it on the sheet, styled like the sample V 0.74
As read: V 0.5
